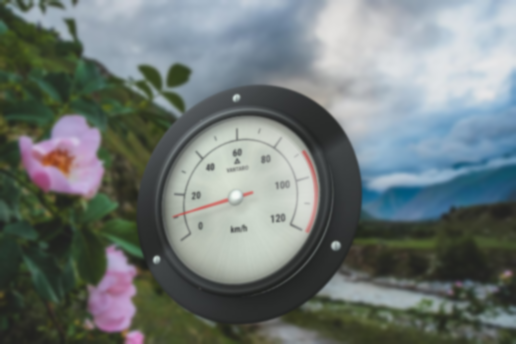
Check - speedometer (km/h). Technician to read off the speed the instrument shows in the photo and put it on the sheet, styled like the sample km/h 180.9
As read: km/h 10
